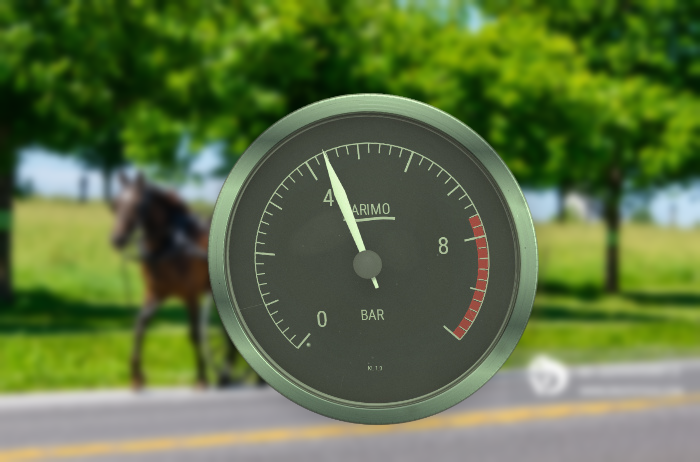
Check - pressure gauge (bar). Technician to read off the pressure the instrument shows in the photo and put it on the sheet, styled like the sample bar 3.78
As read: bar 4.4
